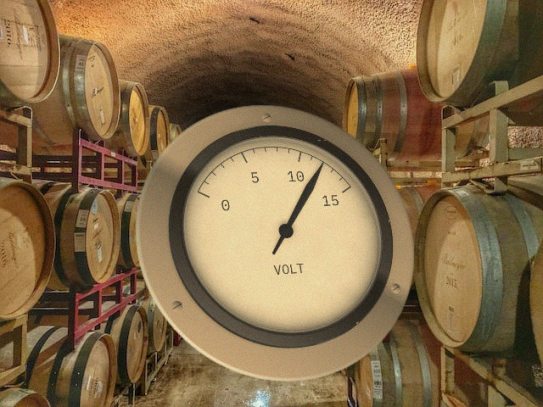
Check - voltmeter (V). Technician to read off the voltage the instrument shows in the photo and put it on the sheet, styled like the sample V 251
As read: V 12
